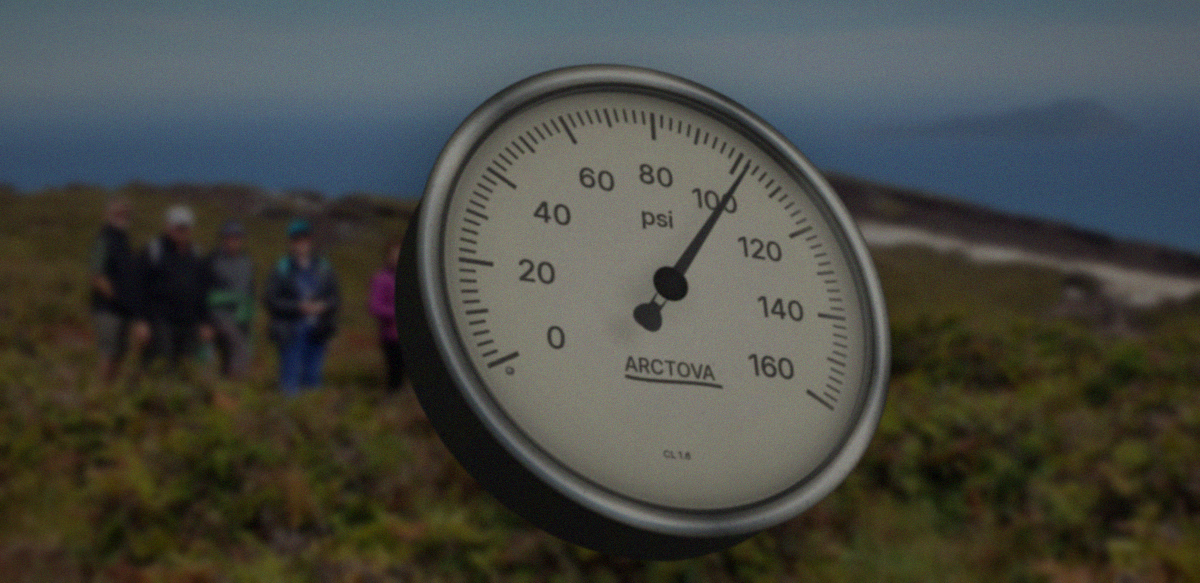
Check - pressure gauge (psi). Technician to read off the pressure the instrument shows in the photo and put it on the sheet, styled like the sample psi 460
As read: psi 102
